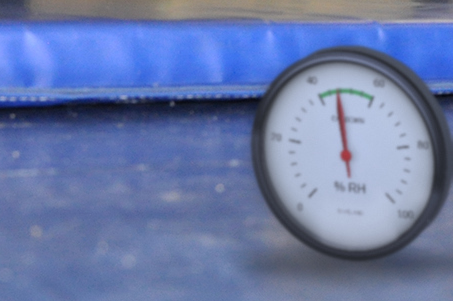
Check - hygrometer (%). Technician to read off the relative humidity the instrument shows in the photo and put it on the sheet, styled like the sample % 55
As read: % 48
